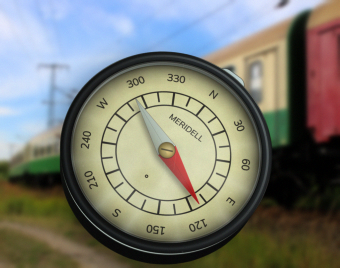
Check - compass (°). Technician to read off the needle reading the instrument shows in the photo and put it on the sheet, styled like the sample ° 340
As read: ° 112.5
